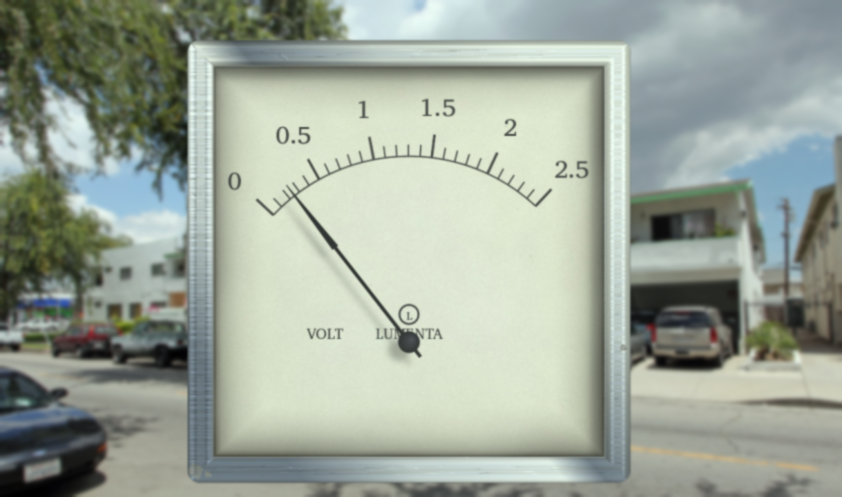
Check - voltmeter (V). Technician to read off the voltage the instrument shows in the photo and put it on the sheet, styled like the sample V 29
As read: V 0.25
